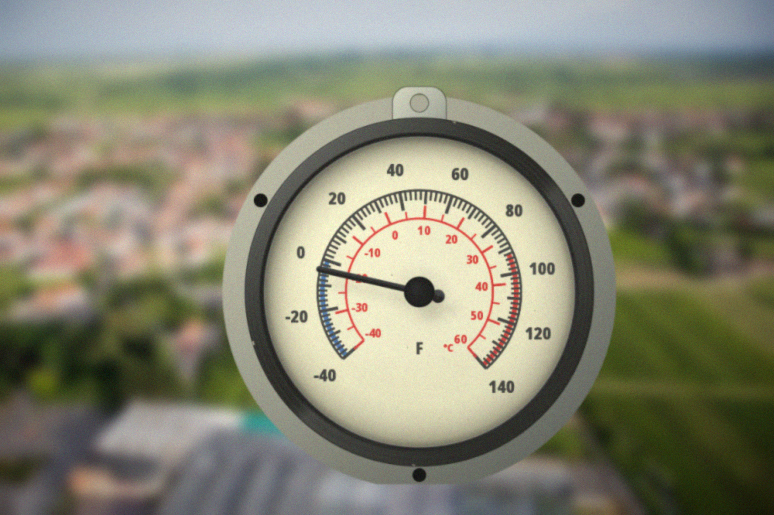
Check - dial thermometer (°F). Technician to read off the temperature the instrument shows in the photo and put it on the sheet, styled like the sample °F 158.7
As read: °F -4
